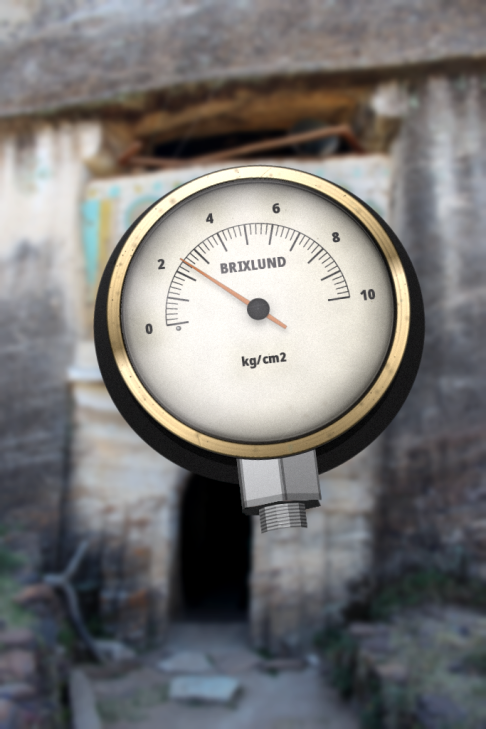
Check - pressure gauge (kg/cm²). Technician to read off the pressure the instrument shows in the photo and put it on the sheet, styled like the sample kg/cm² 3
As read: kg/cm² 2.4
